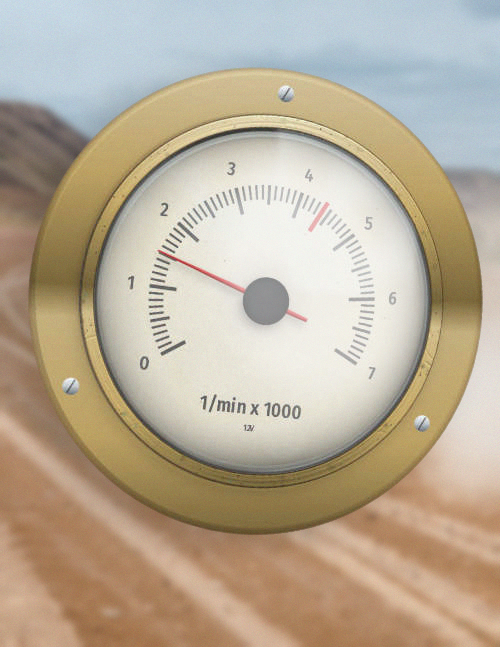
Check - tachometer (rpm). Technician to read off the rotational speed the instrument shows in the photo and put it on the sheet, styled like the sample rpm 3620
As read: rpm 1500
